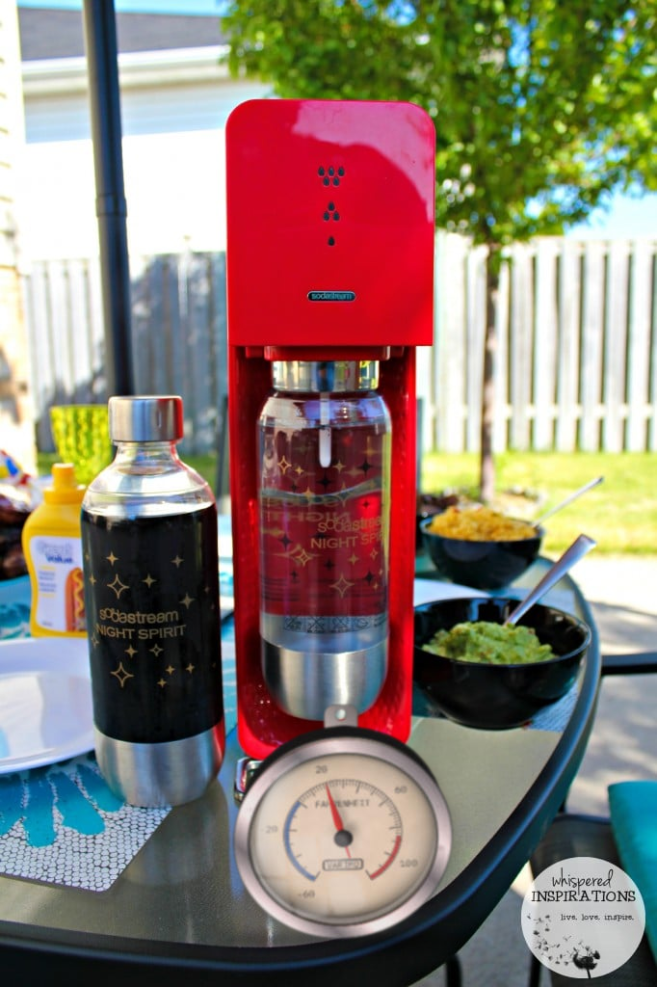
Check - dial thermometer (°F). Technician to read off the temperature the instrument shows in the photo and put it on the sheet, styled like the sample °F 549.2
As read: °F 20
